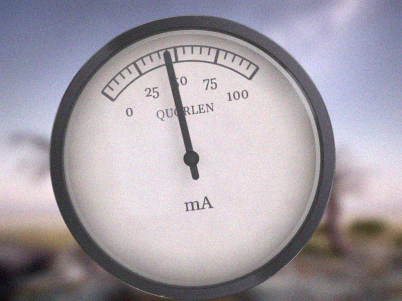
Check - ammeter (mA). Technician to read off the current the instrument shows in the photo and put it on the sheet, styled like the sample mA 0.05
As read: mA 45
